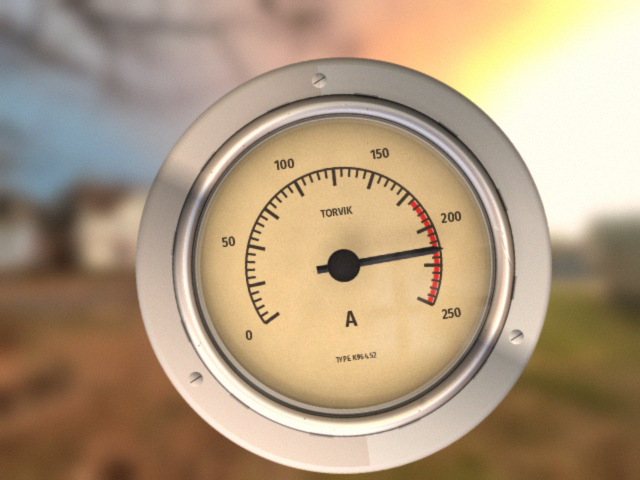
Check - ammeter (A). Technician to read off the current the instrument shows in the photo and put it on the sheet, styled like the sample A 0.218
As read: A 215
